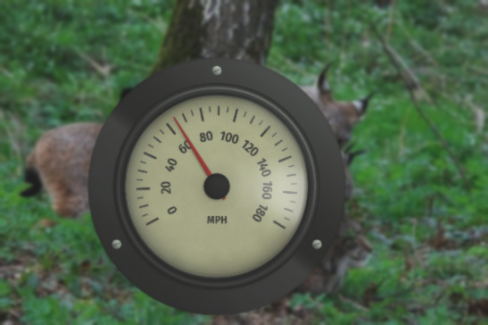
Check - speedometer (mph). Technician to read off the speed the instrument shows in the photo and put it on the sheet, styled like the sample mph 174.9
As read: mph 65
